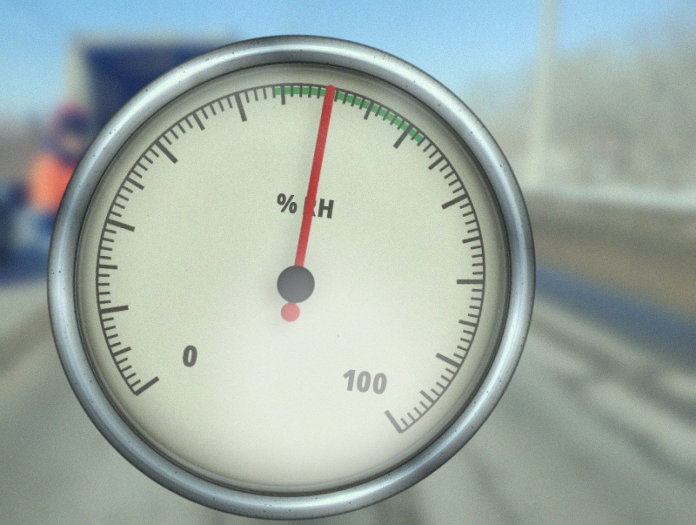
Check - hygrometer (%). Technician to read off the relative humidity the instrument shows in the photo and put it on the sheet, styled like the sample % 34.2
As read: % 50
